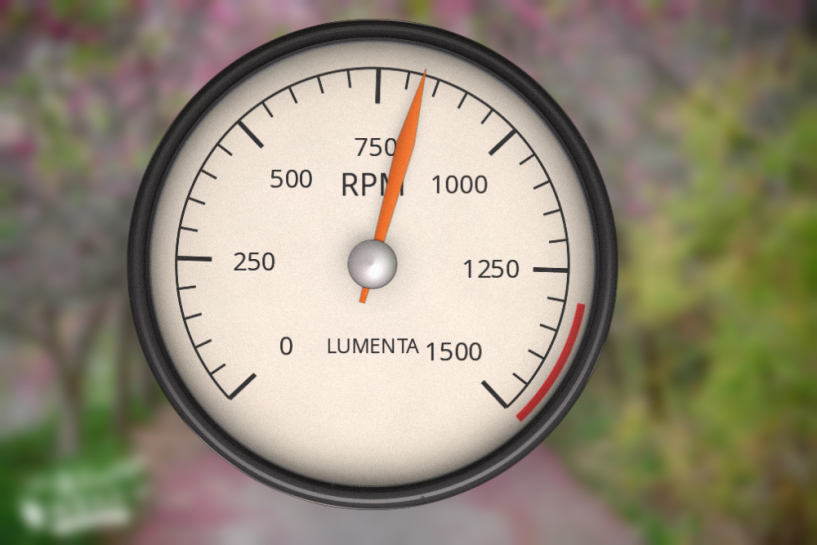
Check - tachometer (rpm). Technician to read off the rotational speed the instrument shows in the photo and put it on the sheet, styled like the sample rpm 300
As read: rpm 825
